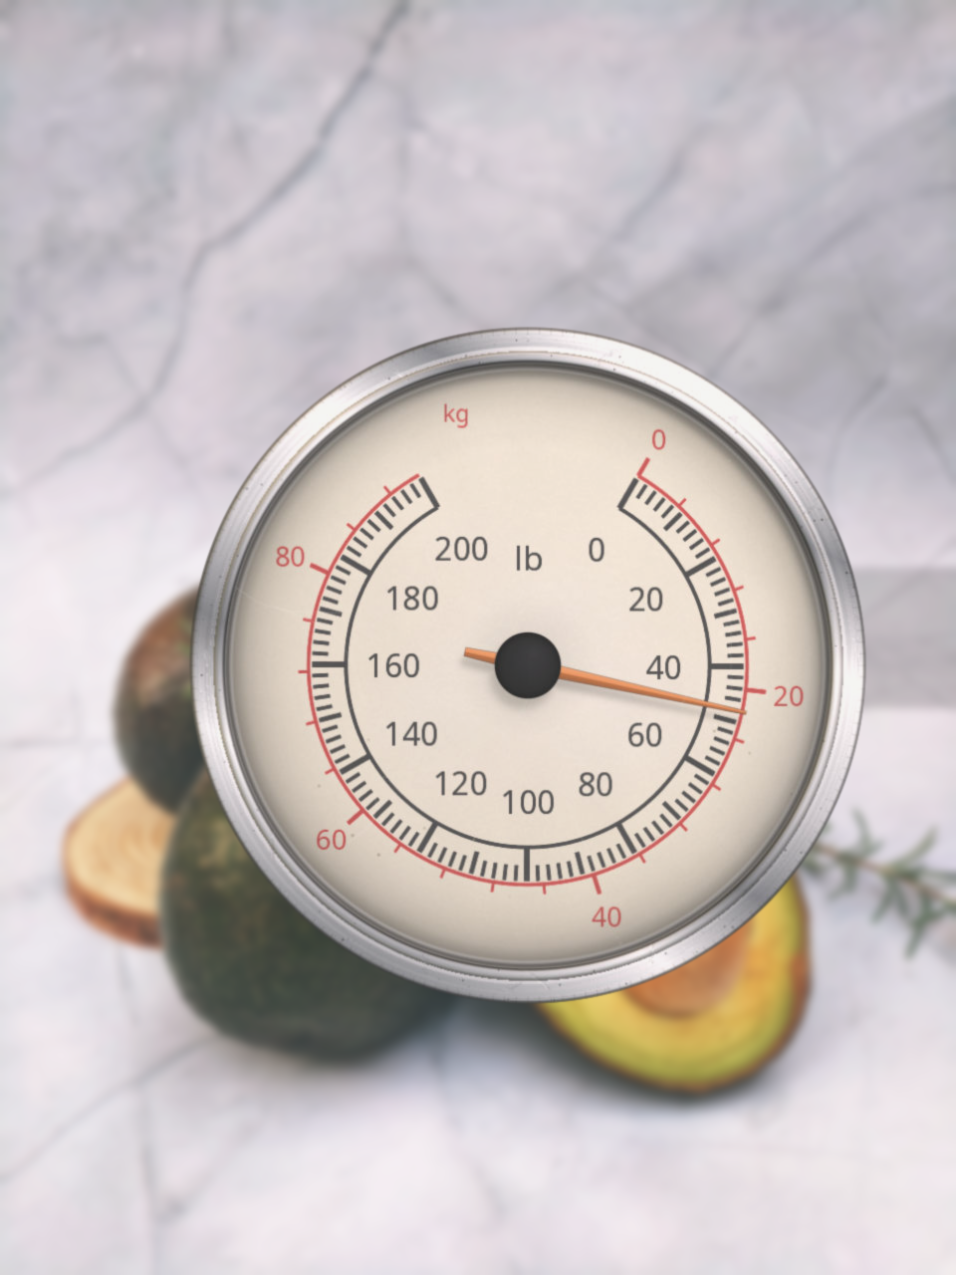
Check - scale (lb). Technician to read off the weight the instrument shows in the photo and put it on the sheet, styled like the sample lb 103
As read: lb 48
